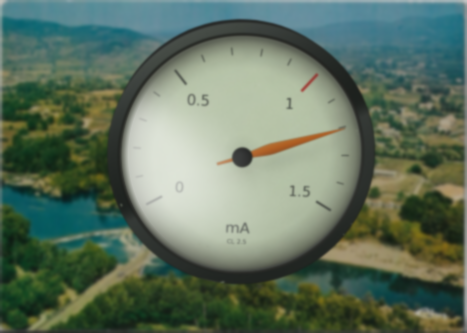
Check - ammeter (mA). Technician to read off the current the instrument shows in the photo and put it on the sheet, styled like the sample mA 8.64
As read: mA 1.2
